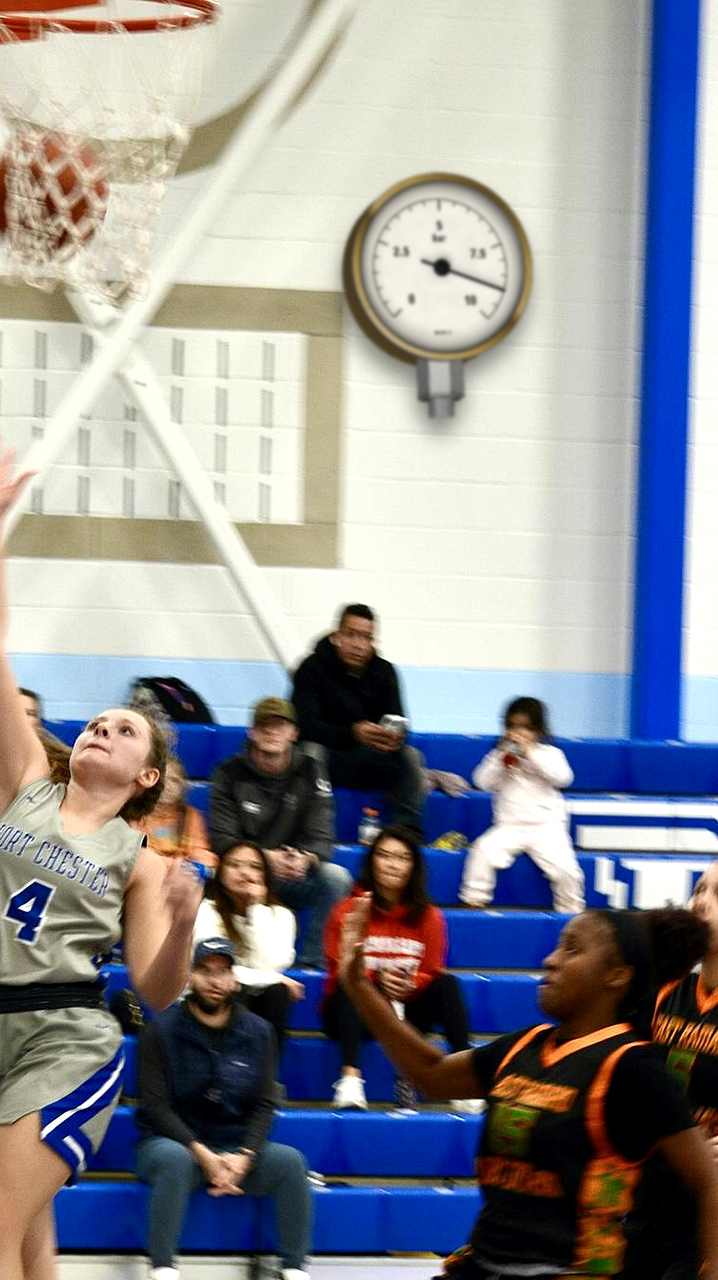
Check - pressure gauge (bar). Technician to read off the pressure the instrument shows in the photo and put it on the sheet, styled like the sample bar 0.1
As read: bar 9
